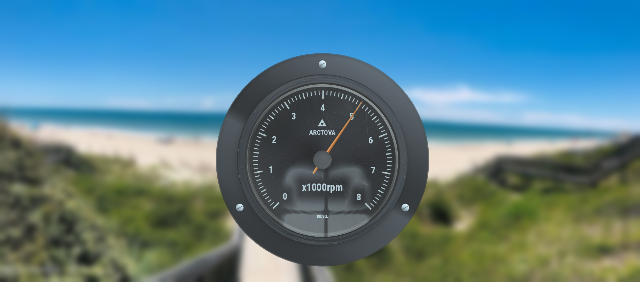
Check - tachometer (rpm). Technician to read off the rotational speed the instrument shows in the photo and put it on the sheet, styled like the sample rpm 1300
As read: rpm 5000
